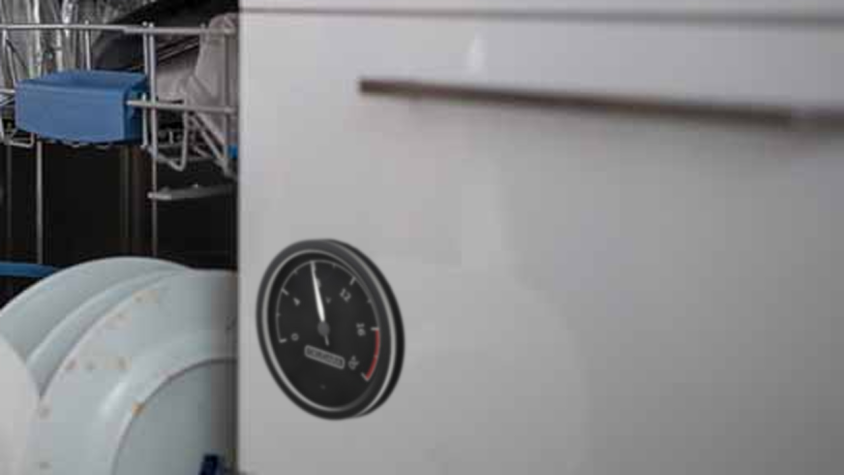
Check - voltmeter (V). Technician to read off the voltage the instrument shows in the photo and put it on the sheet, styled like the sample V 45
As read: V 8
